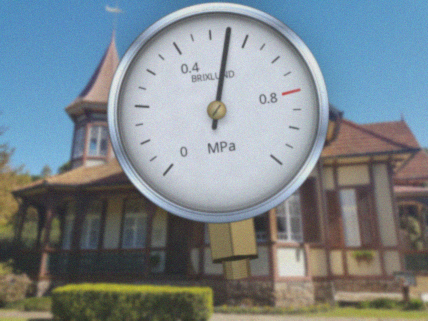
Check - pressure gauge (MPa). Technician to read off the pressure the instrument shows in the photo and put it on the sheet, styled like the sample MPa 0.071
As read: MPa 0.55
